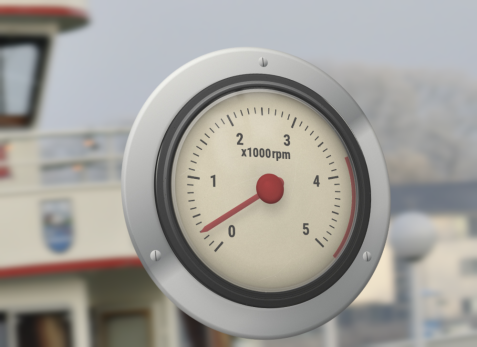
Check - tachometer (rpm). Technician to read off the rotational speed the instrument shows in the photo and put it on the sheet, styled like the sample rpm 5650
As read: rpm 300
